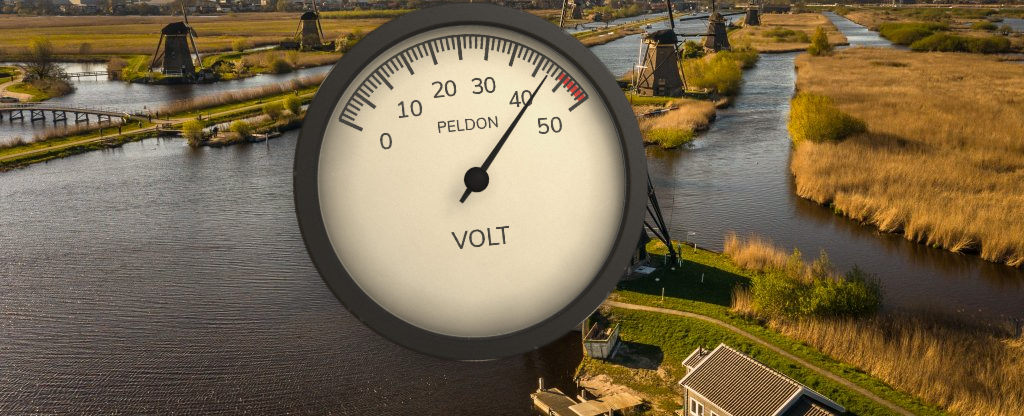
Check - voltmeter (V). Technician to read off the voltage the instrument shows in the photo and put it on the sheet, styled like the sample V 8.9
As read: V 42
